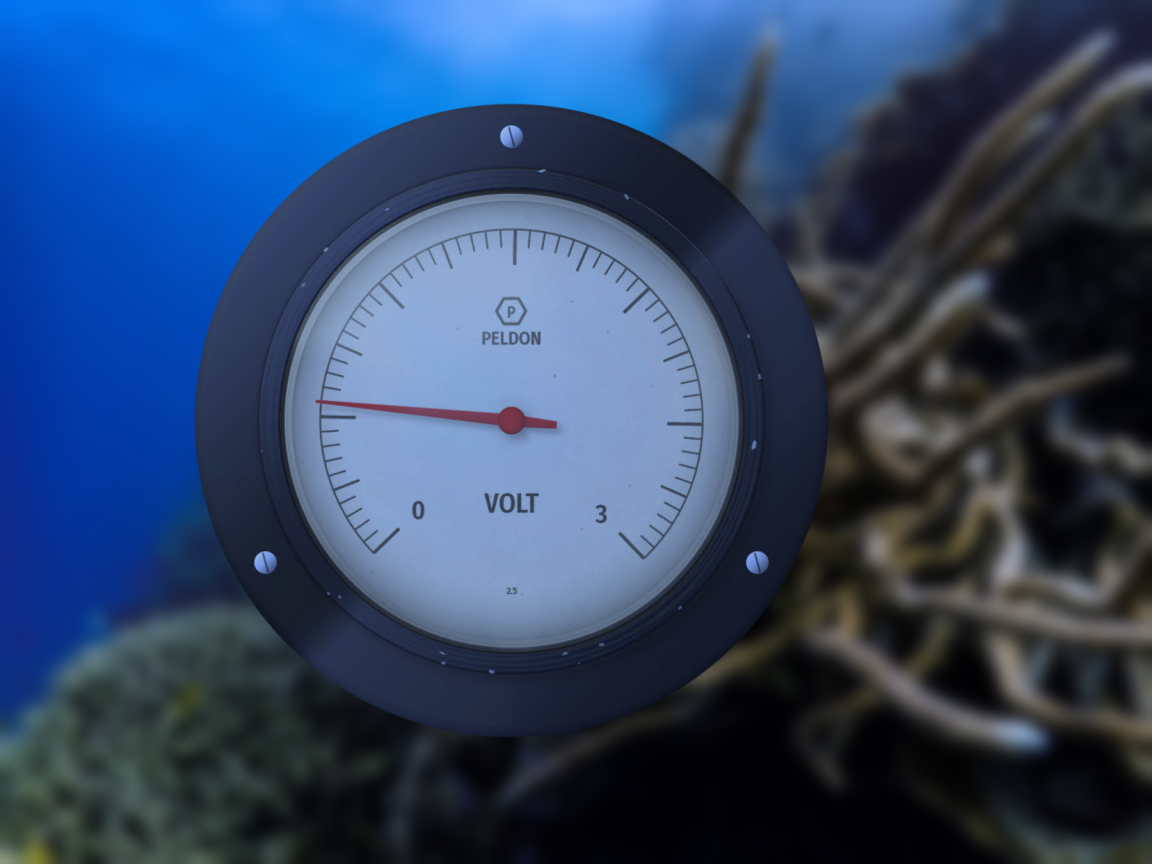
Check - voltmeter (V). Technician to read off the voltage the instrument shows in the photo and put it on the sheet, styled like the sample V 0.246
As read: V 0.55
